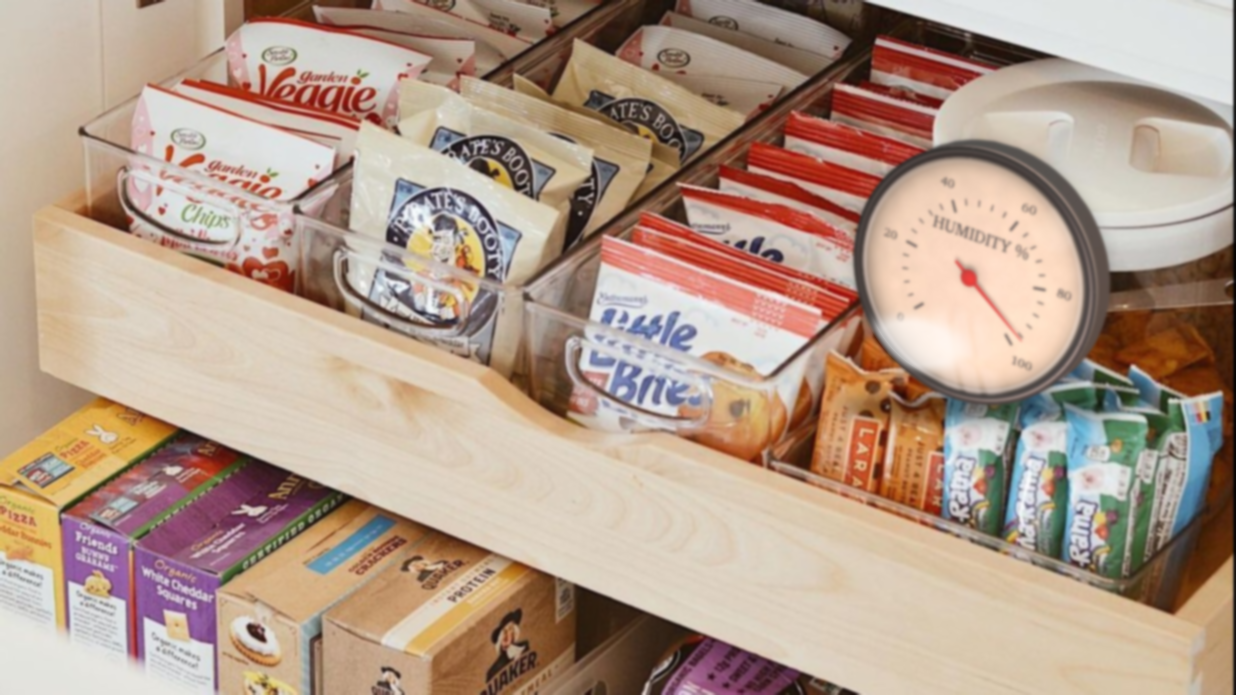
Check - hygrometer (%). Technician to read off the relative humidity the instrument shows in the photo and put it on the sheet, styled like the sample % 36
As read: % 96
